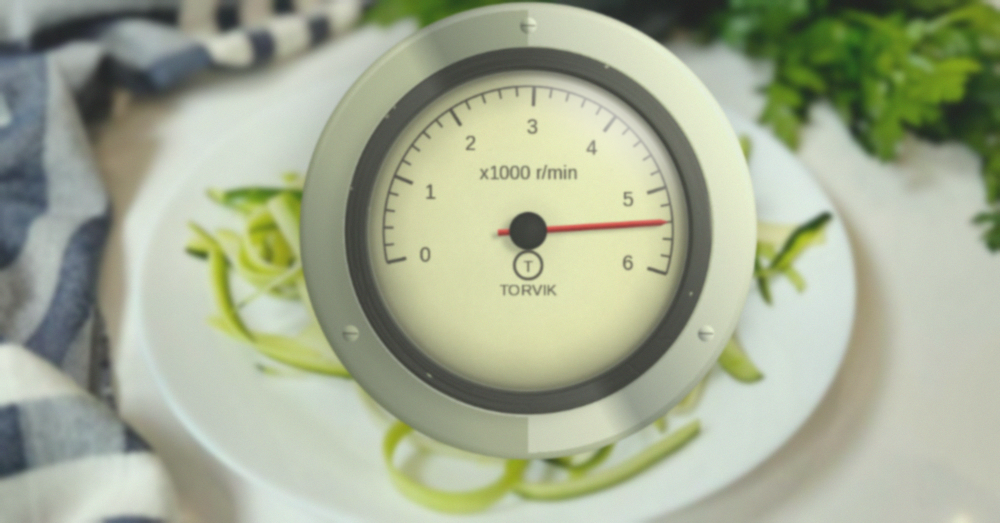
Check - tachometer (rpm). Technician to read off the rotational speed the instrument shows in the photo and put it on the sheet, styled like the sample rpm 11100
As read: rpm 5400
